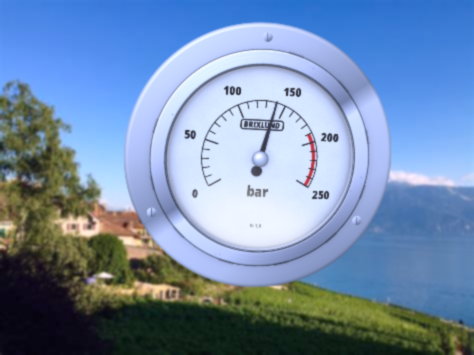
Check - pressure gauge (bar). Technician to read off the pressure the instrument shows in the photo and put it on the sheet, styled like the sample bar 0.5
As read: bar 140
